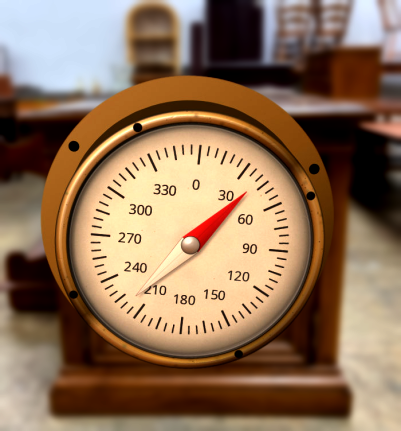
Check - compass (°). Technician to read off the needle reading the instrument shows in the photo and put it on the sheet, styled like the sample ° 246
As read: ° 40
